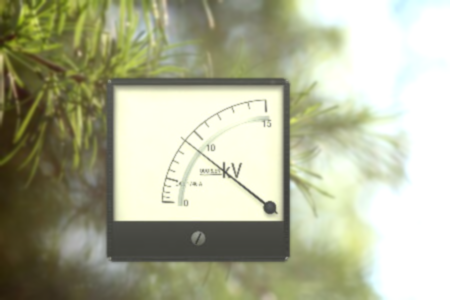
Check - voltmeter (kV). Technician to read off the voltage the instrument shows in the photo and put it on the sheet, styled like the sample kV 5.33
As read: kV 9
